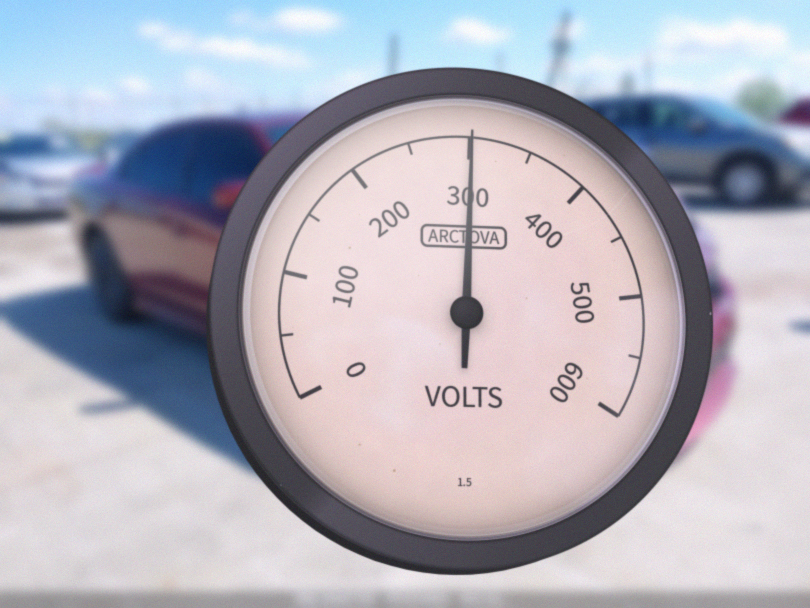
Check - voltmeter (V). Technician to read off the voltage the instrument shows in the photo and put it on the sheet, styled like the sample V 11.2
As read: V 300
